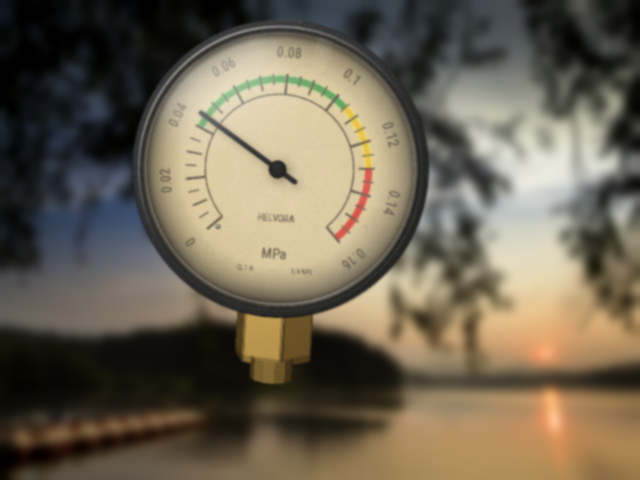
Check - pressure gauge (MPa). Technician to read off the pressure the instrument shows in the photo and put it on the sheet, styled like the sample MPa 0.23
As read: MPa 0.045
